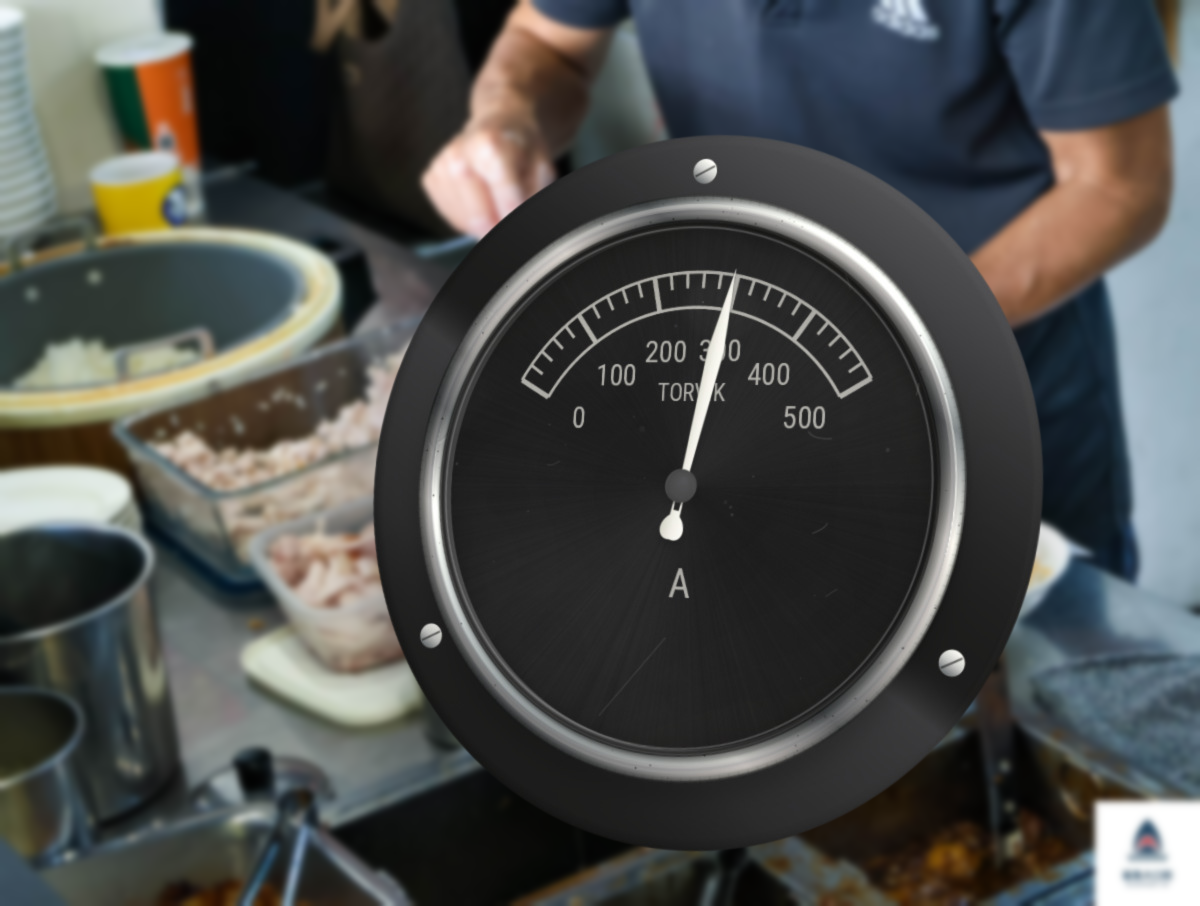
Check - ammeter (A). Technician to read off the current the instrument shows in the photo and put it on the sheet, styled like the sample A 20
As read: A 300
